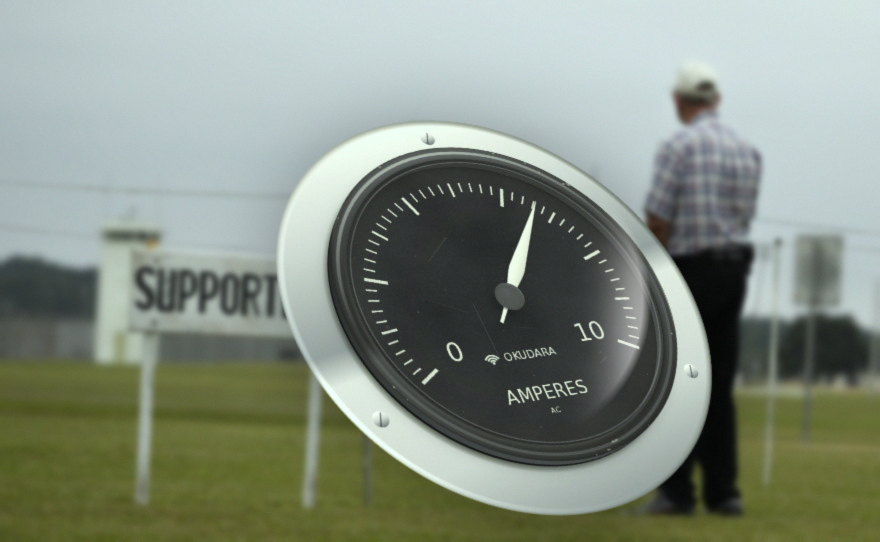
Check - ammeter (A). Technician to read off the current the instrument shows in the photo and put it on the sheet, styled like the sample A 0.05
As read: A 6.6
